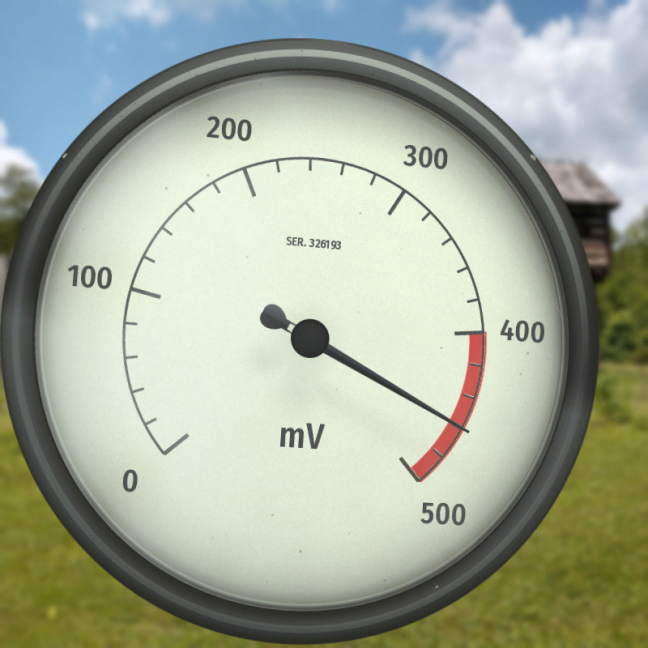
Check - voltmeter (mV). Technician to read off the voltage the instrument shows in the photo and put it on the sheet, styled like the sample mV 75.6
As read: mV 460
